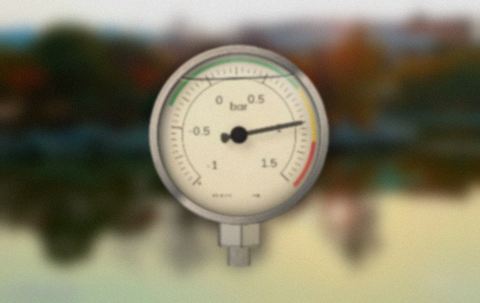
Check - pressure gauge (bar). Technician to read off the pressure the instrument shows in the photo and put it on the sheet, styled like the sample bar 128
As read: bar 1
